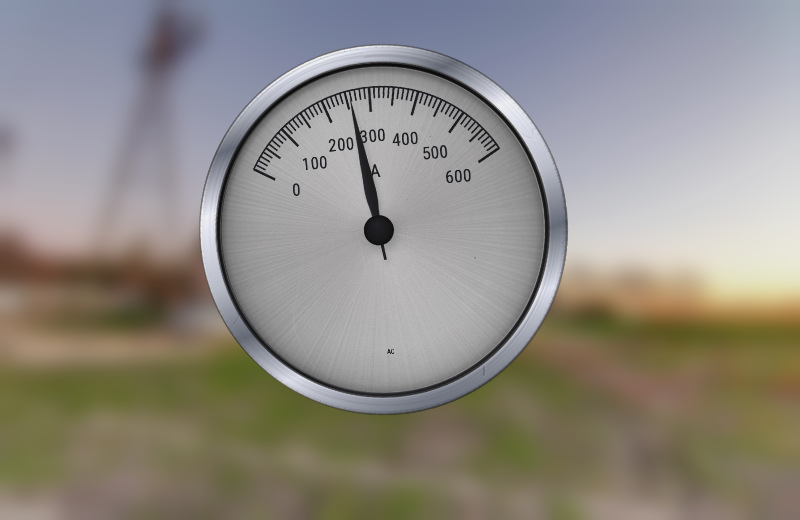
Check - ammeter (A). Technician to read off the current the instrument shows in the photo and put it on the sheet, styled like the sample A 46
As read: A 260
